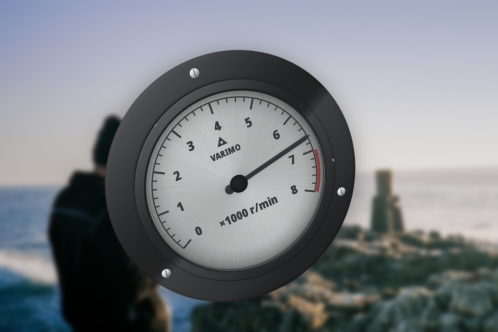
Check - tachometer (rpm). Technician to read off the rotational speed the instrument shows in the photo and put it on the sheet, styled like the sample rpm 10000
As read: rpm 6600
